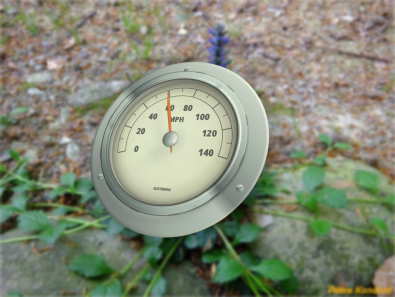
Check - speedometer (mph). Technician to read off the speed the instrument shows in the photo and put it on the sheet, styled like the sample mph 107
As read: mph 60
